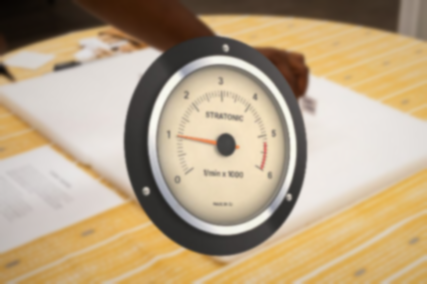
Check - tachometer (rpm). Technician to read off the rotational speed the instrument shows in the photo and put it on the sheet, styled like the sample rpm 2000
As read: rpm 1000
